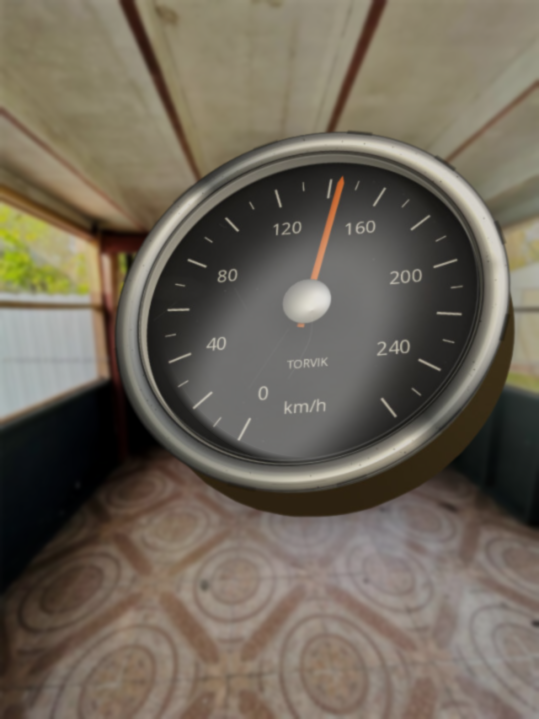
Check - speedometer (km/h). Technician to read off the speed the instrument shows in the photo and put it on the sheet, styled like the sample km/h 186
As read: km/h 145
